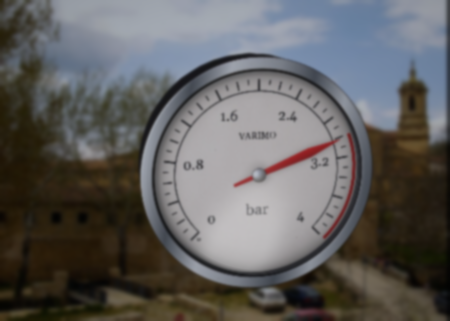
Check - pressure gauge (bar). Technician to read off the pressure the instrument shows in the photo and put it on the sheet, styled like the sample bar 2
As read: bar 3
